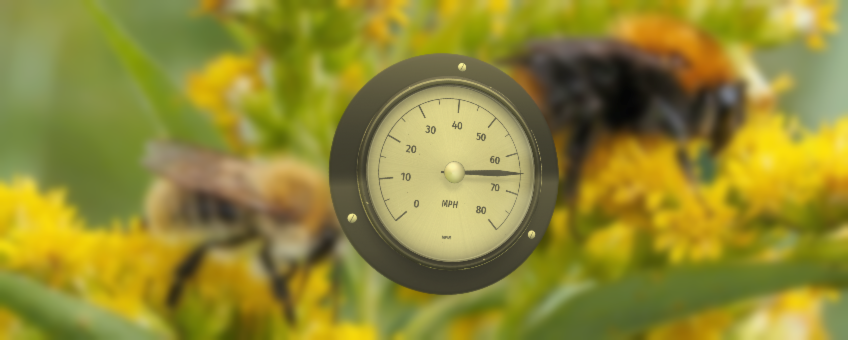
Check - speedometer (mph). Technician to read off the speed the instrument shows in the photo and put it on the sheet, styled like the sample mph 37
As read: mph 65
